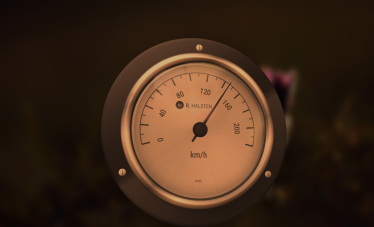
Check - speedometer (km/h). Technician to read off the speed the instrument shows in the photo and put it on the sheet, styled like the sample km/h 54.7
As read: km/h 145
